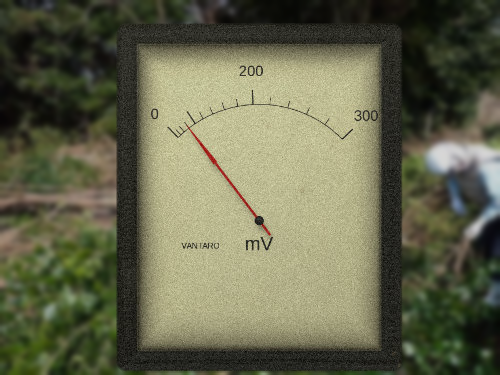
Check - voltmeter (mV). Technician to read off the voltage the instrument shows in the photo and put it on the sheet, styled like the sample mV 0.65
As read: mV 80
